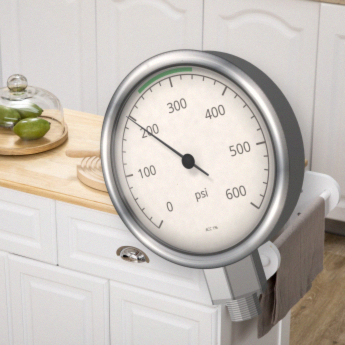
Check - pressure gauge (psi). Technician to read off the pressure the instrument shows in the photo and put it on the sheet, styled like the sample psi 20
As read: psi 200
